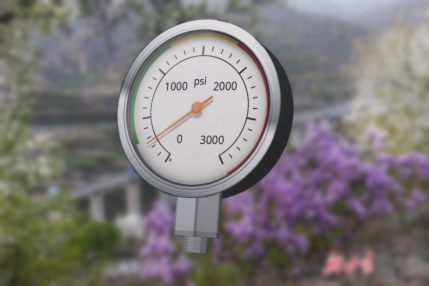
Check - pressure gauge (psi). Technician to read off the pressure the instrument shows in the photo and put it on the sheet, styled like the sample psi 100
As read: psi 250
